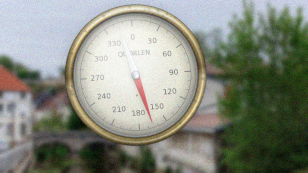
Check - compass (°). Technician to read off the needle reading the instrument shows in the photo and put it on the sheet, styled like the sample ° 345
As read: ° 165
